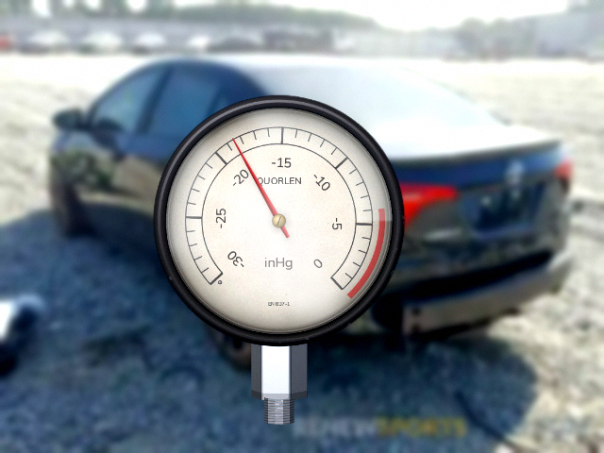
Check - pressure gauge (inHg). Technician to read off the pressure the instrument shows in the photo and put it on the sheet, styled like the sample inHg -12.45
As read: inHg -18.5
